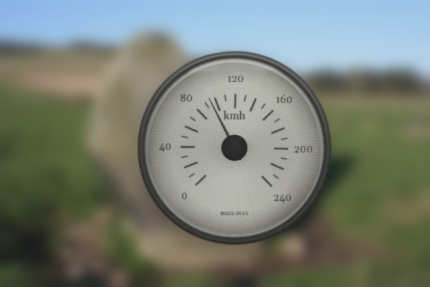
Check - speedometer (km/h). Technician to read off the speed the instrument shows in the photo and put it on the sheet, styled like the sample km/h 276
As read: km/h 95
